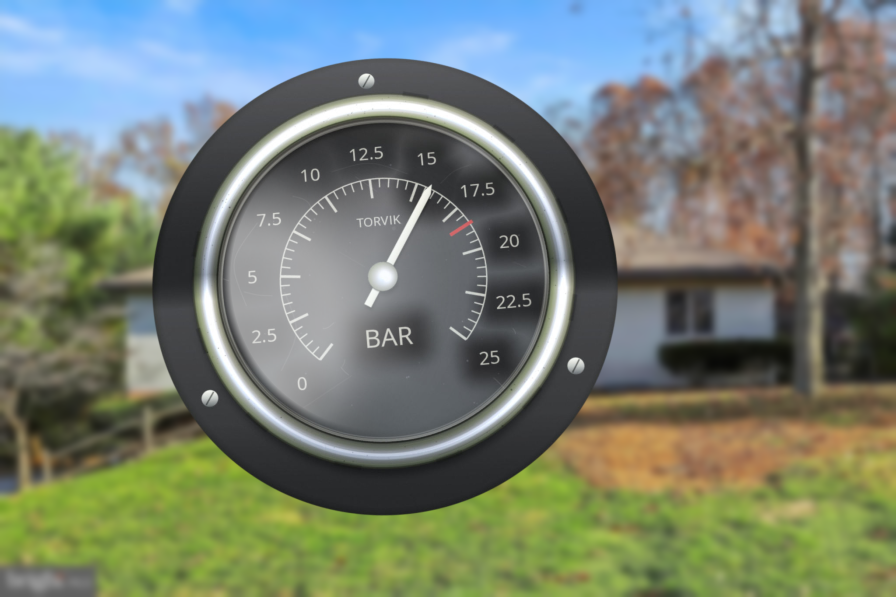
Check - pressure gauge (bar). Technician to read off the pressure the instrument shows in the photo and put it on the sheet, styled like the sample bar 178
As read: bar 15.75
